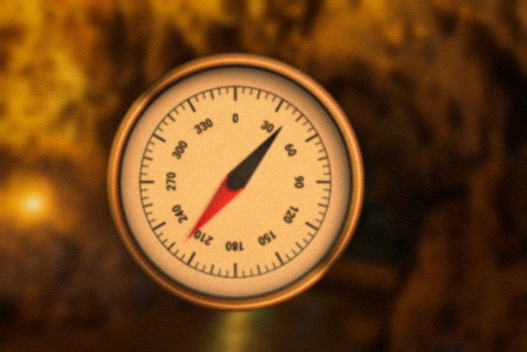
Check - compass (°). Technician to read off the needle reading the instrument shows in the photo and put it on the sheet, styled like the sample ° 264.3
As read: ° 220
